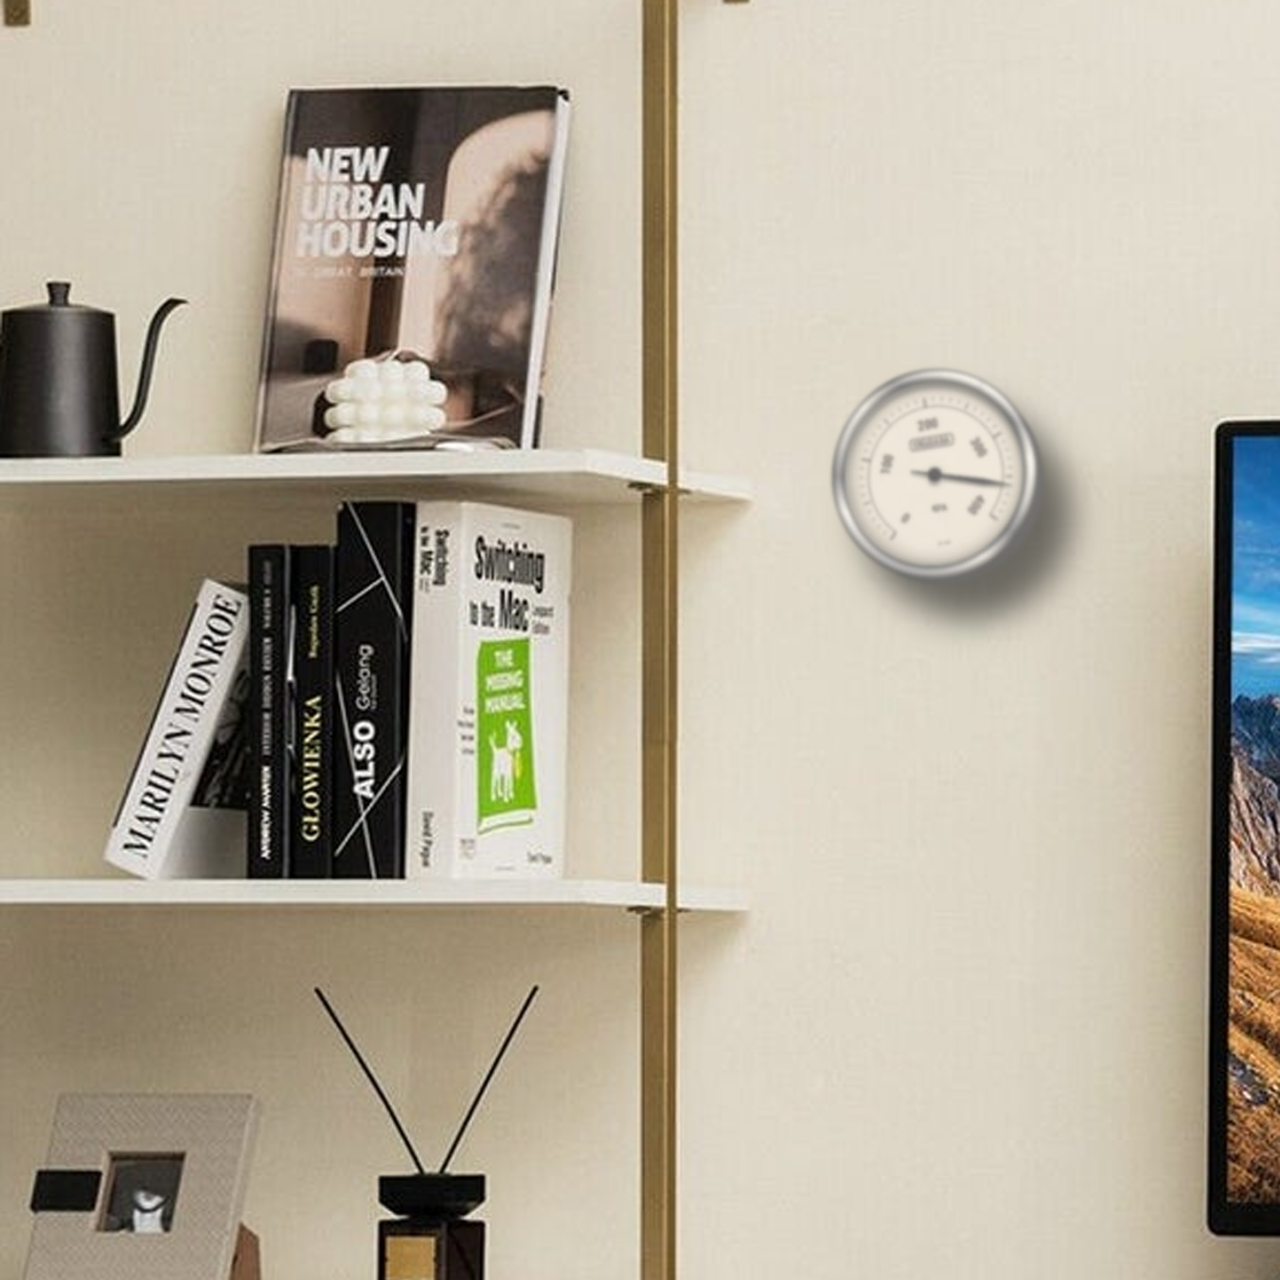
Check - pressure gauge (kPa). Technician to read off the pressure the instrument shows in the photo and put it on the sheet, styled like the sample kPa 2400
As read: kPa 360
